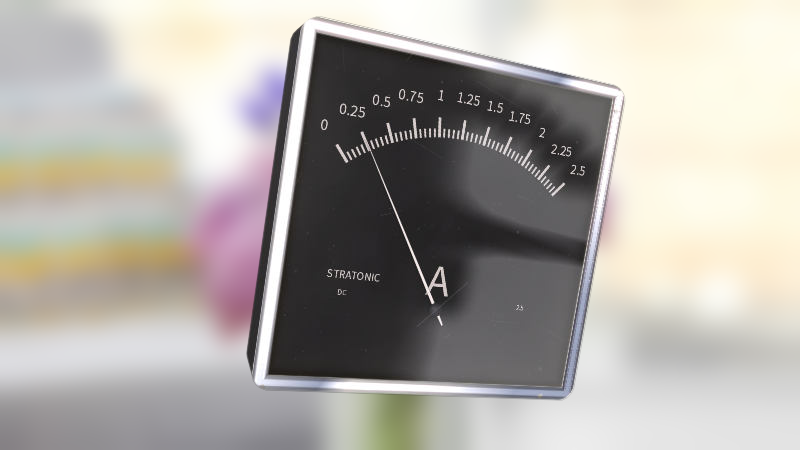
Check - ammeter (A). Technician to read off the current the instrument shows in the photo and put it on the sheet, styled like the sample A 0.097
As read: A 0.25
